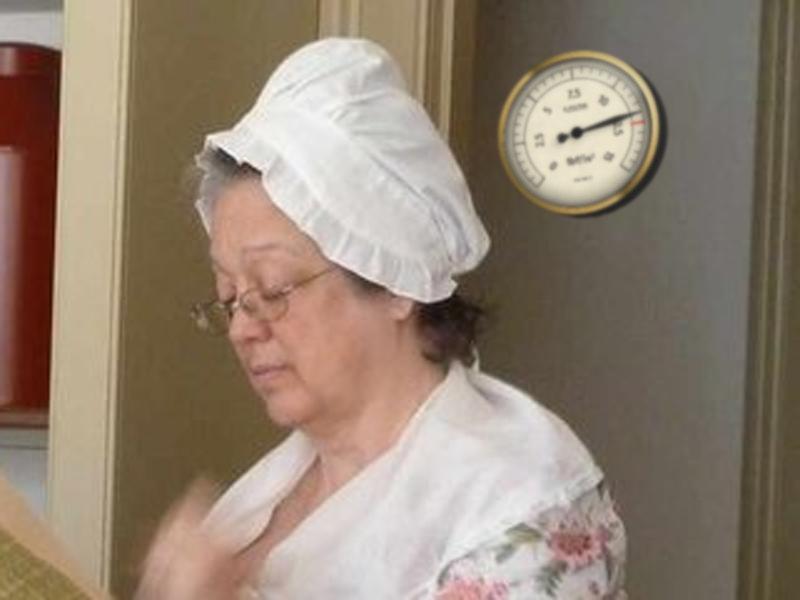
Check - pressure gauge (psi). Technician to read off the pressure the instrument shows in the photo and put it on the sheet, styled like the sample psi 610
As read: psi 12
